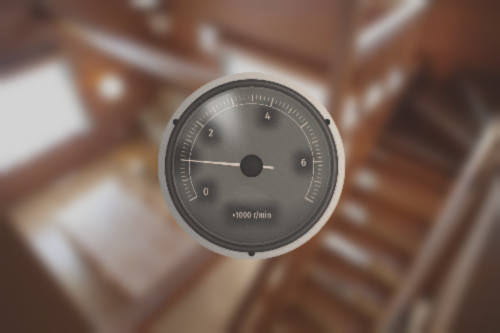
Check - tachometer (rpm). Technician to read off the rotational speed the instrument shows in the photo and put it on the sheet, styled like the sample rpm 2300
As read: rpm 1000
